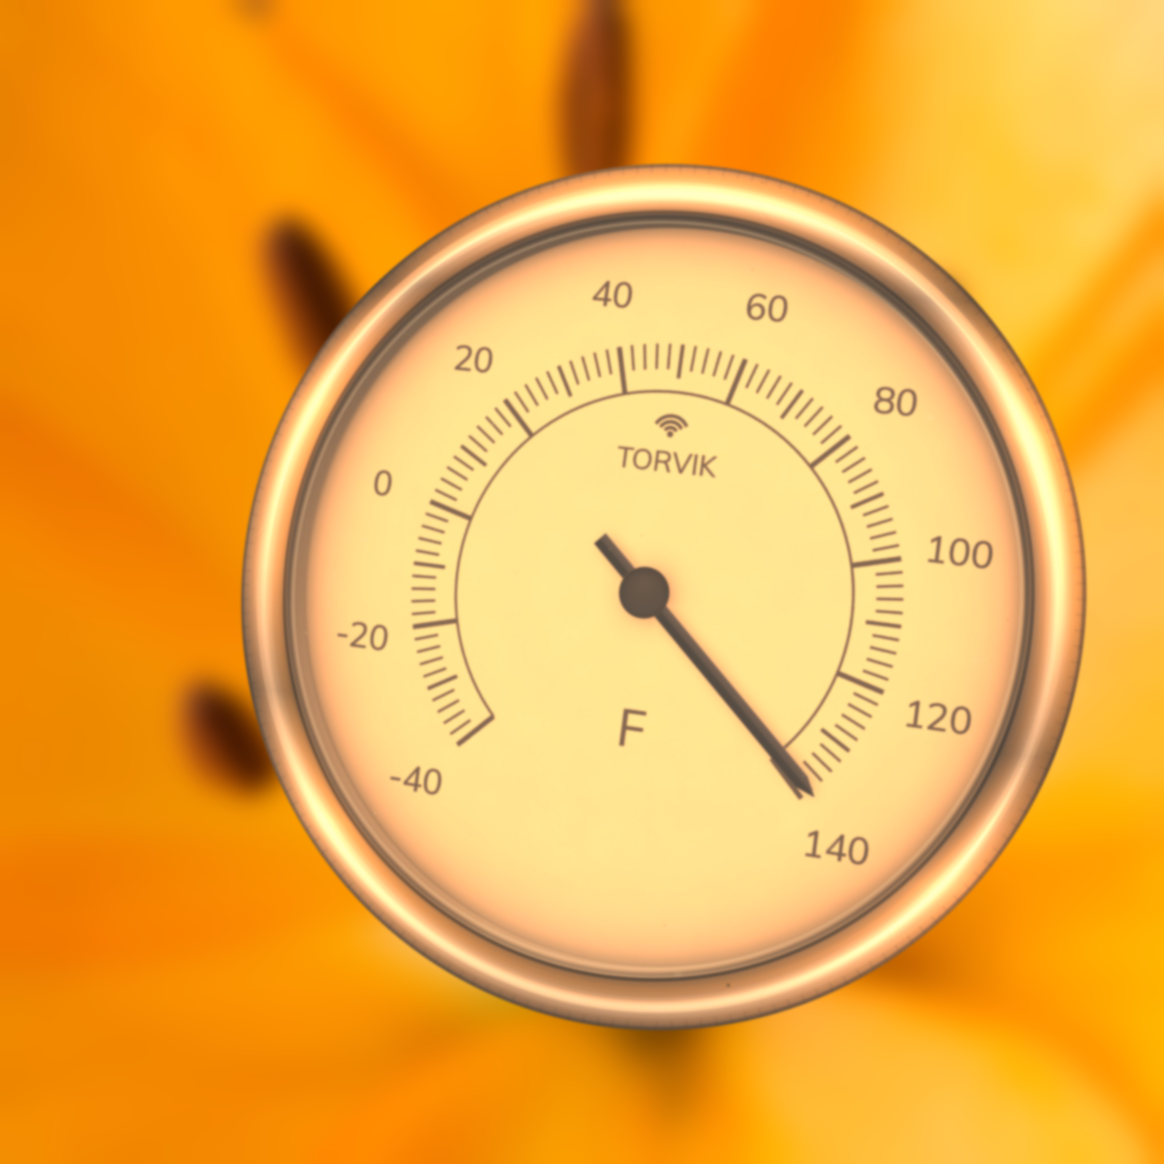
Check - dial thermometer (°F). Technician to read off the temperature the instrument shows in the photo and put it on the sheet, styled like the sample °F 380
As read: °F 138
